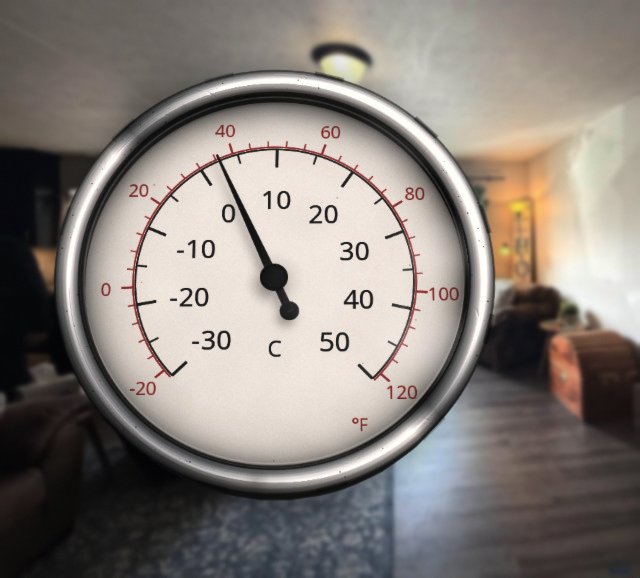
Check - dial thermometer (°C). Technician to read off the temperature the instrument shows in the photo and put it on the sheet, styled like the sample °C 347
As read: °C 2.5
